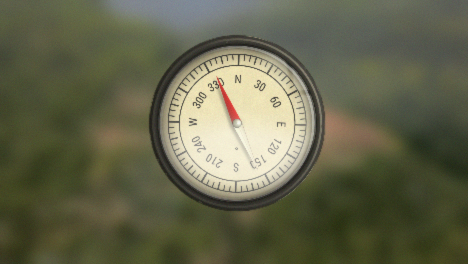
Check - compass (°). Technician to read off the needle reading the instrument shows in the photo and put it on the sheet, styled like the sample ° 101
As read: ° 335
